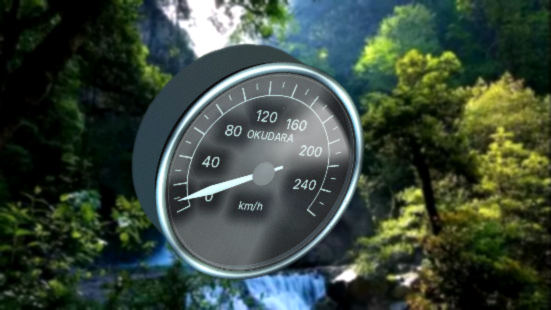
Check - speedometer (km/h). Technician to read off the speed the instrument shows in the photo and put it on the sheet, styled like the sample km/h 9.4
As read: km/h 10
